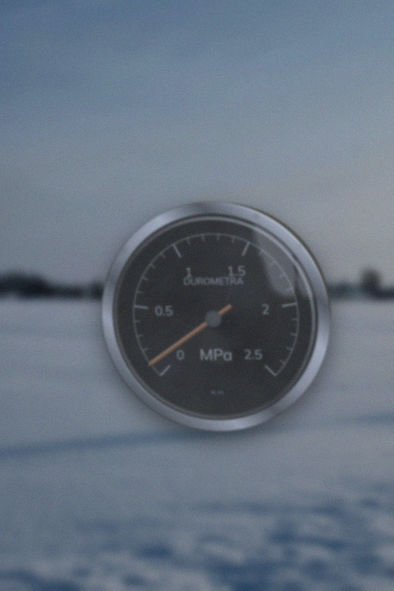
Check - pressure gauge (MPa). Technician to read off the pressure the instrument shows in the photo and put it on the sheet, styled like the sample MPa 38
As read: MPa 0.1
